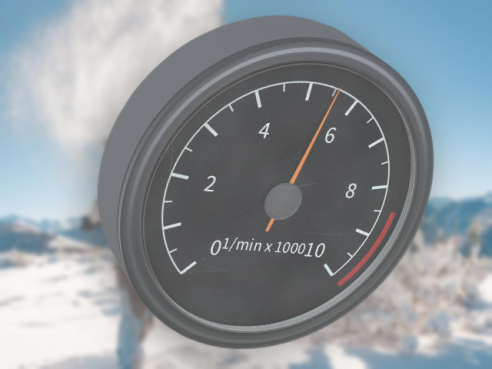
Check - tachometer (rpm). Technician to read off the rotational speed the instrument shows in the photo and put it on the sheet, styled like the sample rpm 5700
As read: rpm 5500
